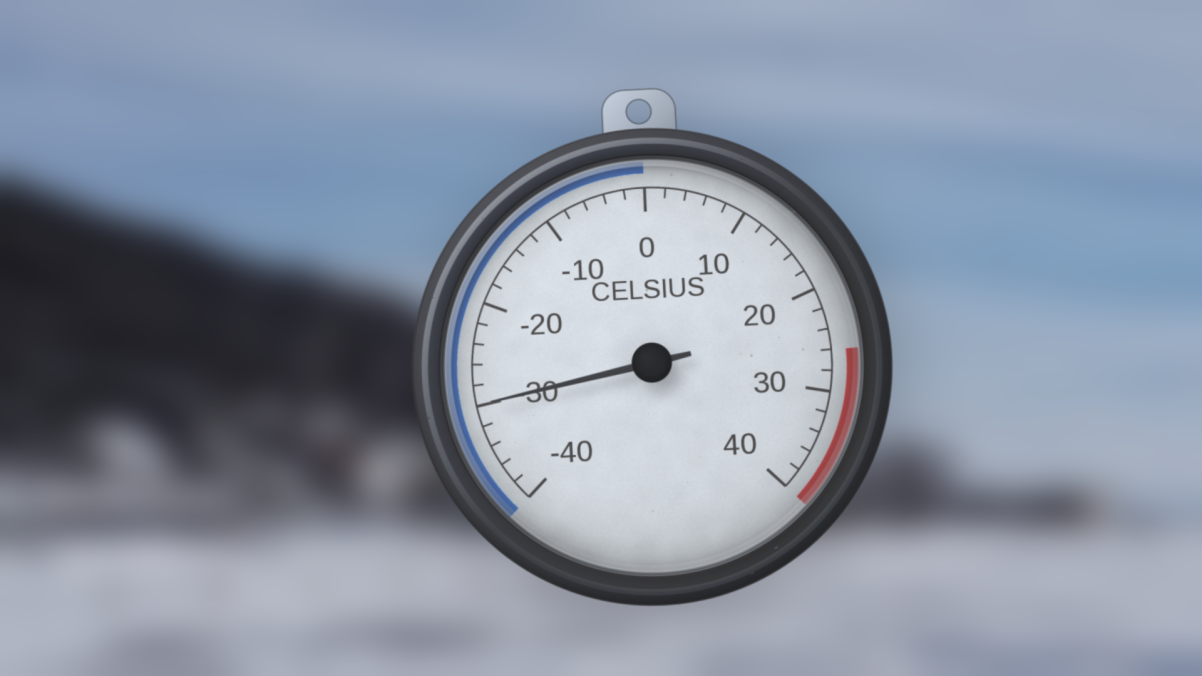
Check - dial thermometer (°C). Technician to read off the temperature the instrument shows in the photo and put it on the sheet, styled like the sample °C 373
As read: °C -30
